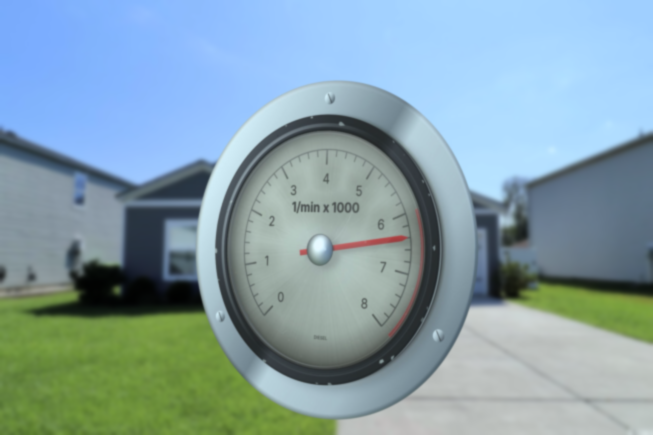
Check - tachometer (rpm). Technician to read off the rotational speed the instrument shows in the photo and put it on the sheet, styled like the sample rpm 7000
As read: rpm 6400
